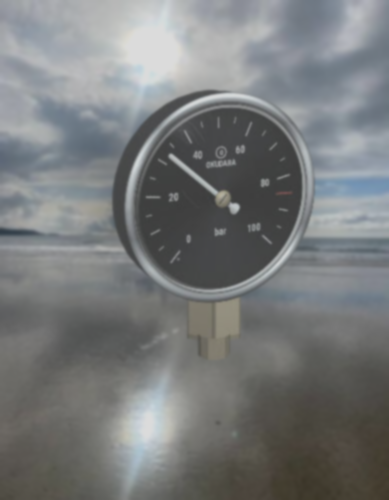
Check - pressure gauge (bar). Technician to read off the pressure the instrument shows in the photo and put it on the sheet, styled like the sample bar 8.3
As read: bar 32.5
